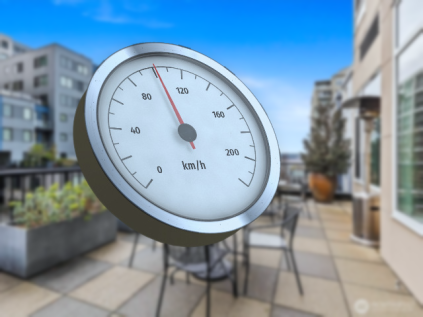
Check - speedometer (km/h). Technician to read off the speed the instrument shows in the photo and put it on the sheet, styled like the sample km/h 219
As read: km/h 100
